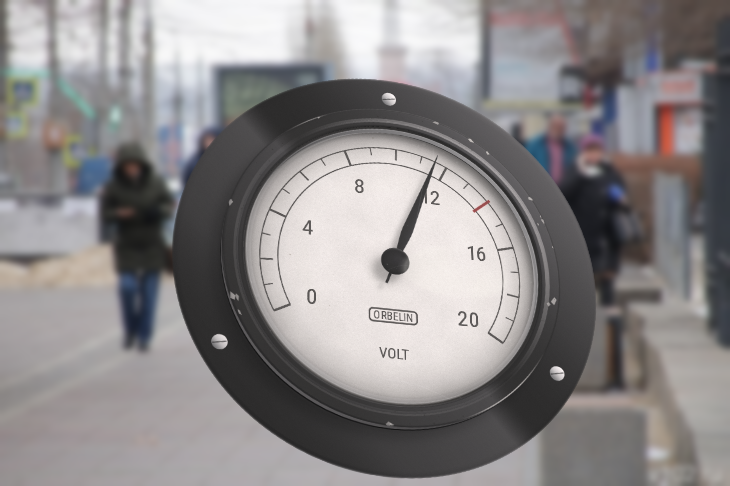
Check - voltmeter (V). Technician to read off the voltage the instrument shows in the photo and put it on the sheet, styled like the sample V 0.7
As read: V 11.5
